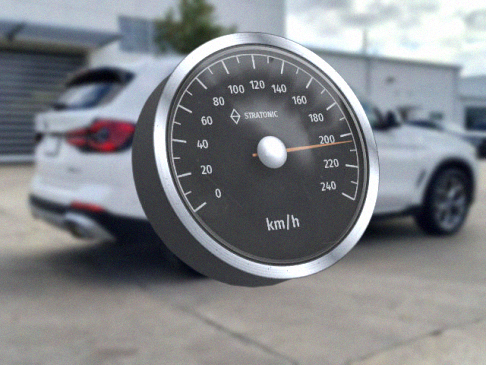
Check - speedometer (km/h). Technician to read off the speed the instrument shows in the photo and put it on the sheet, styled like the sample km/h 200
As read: km/h 205
